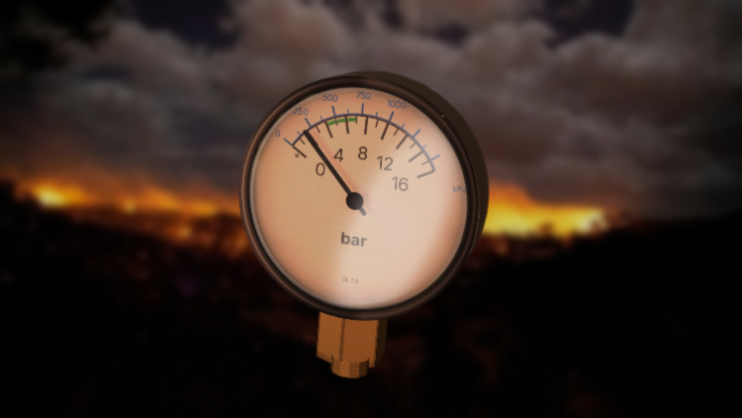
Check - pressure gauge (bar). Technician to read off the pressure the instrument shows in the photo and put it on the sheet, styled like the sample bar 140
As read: bar 2
